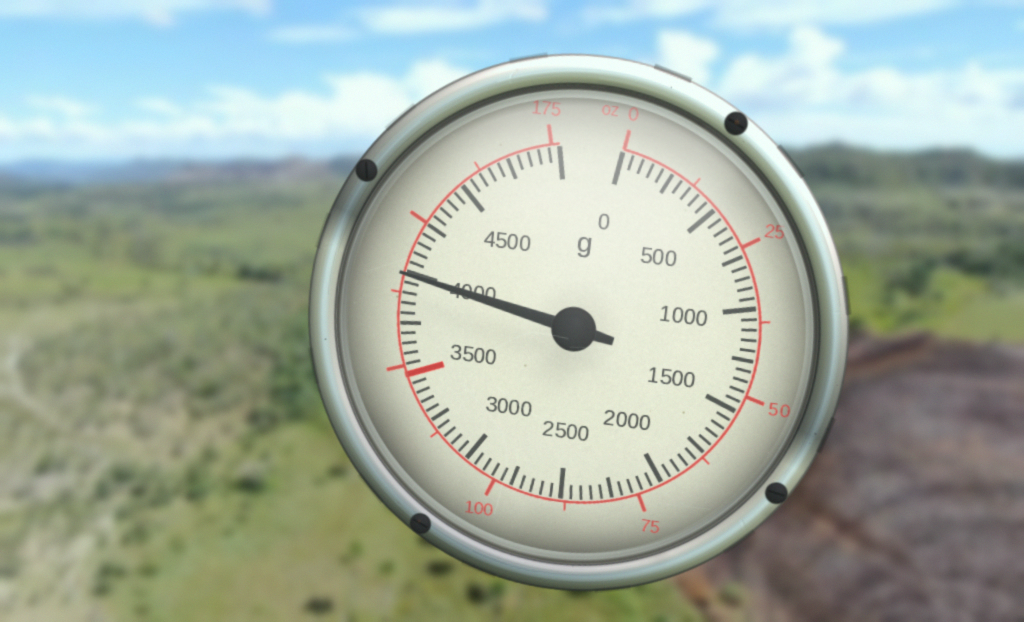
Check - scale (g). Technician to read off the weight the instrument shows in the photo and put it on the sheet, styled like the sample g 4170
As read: g 4000
